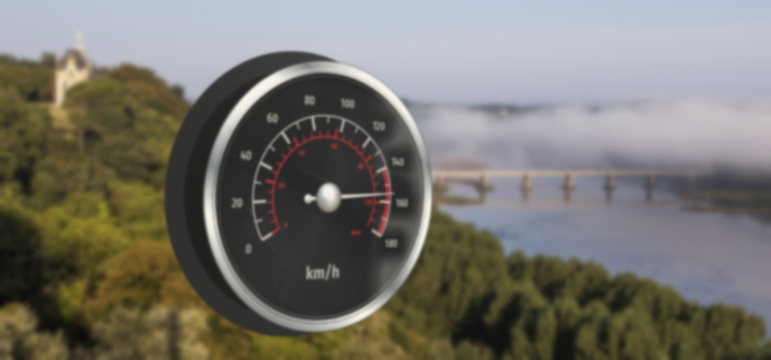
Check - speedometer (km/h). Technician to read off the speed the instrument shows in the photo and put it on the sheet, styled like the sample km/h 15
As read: km/h 155
